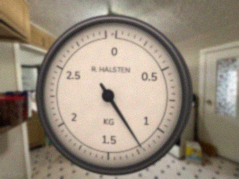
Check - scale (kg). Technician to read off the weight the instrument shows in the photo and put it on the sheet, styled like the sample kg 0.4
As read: kg 1.2
